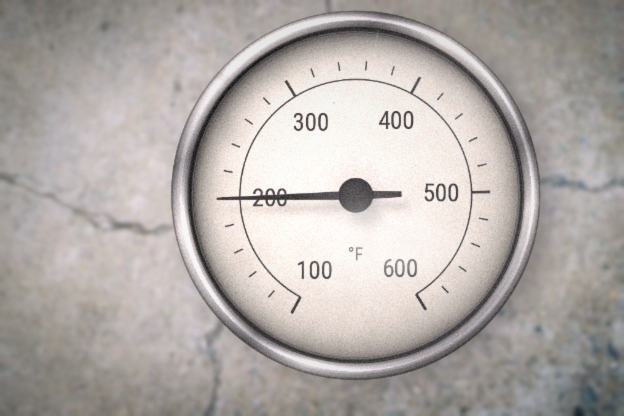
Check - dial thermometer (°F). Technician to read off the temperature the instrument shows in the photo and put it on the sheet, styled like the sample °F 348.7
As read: °F 200
